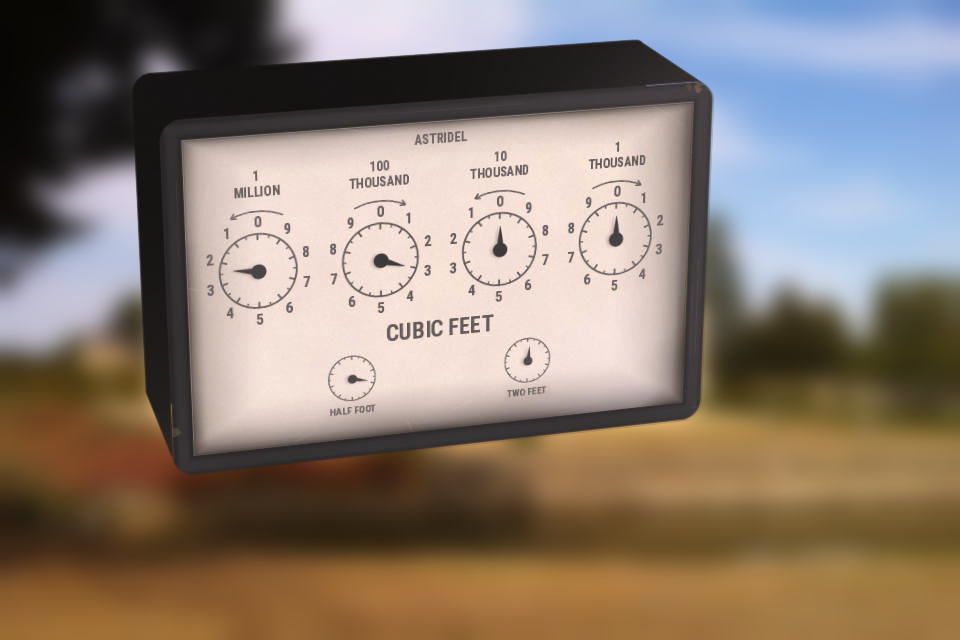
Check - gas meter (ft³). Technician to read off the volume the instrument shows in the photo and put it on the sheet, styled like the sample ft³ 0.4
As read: ft³ 230000
